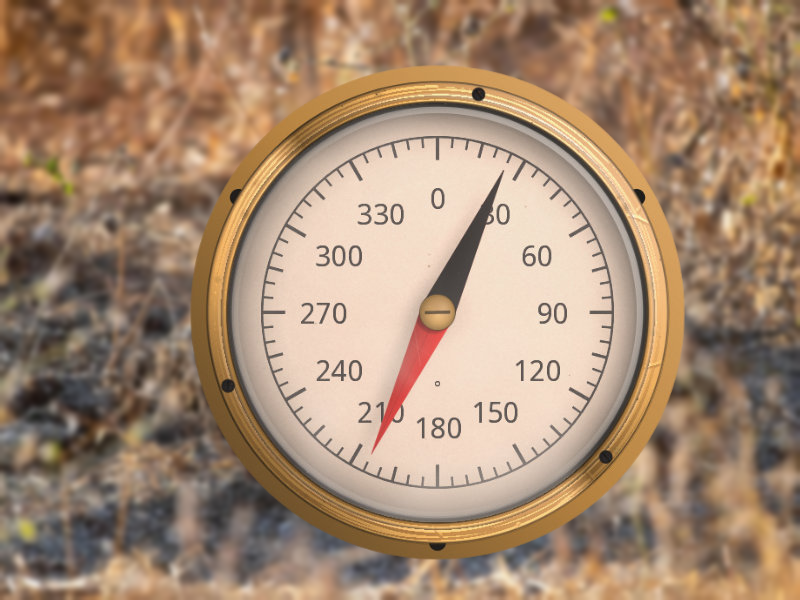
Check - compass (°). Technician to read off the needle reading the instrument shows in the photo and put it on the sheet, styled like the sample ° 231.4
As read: ° 205
